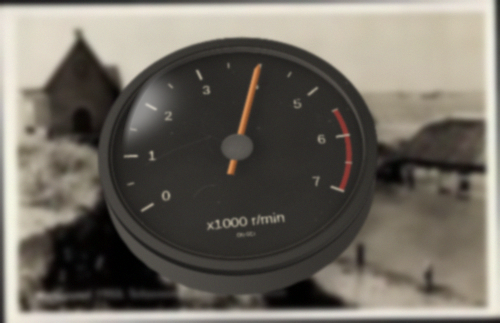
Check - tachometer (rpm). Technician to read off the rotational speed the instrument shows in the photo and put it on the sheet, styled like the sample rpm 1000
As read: rpm 4000
